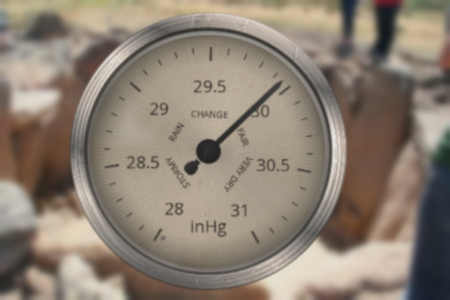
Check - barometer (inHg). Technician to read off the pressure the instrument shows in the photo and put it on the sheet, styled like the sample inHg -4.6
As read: inHg 29.95
